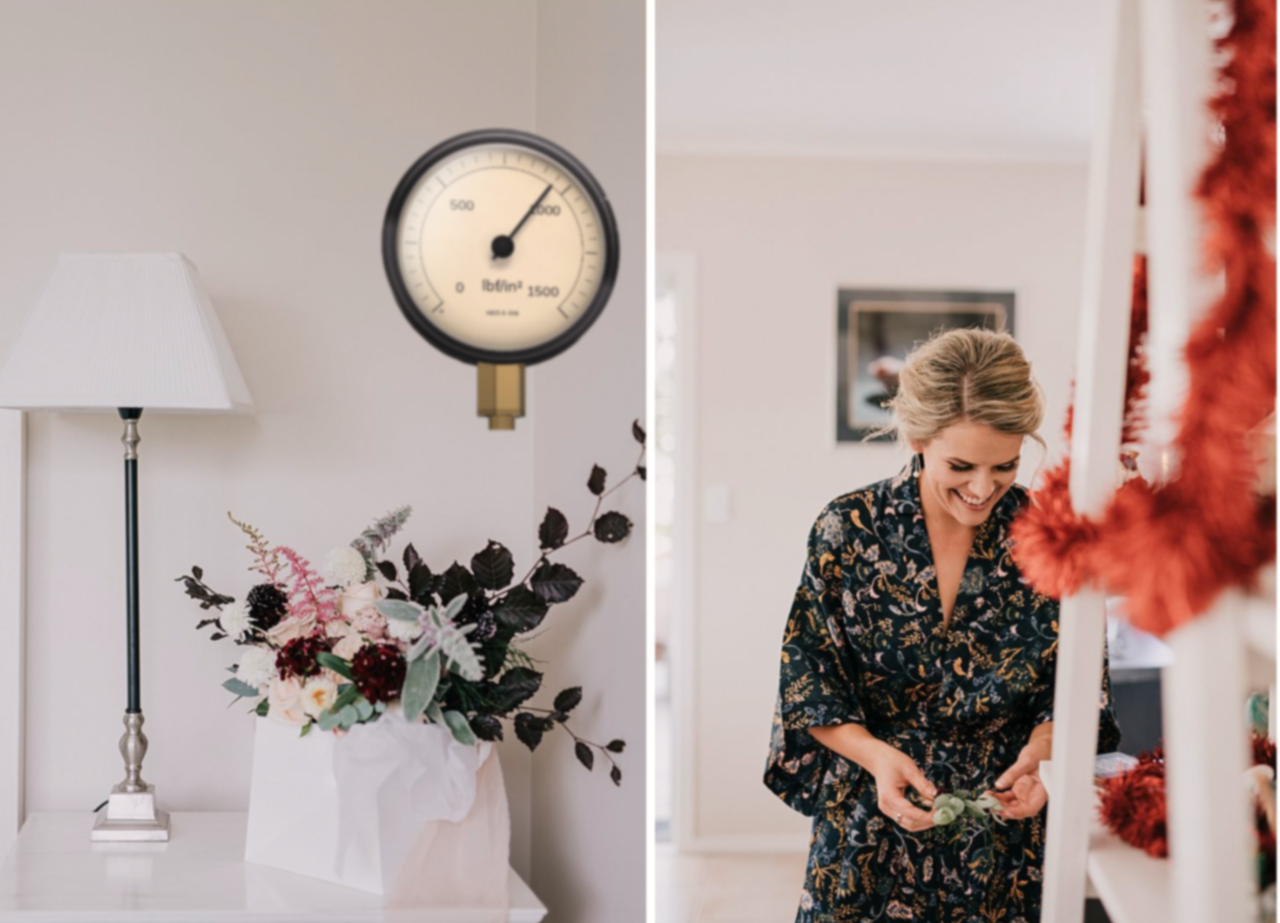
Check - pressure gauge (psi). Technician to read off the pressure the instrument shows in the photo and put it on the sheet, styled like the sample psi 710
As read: psi 950
